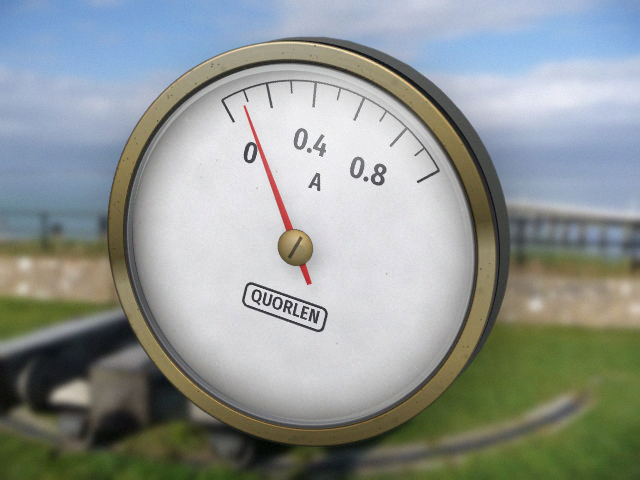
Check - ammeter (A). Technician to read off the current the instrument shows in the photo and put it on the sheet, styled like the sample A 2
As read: A 0.1
